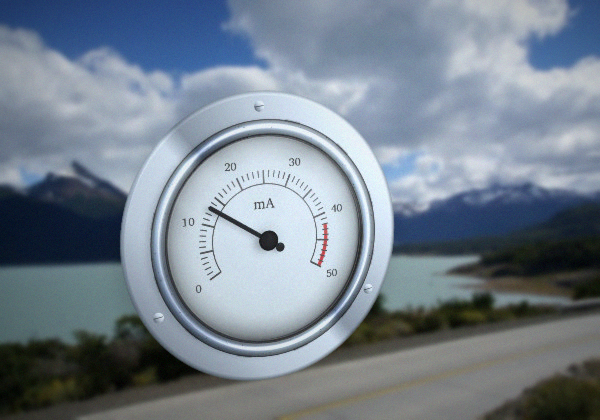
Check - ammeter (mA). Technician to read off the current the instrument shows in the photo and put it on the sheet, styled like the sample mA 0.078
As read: mA 13
